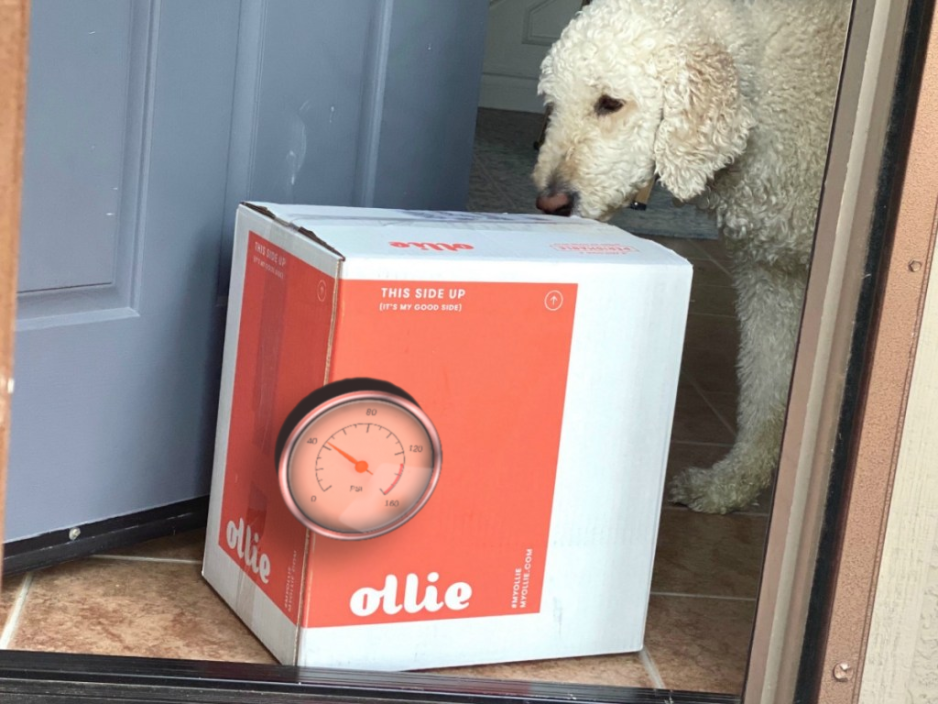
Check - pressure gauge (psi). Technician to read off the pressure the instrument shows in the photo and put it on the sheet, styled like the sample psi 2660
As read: psi 45
